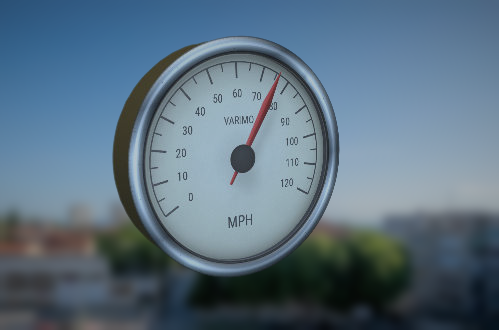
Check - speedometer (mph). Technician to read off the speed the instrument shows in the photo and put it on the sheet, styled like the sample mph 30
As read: mph 75
